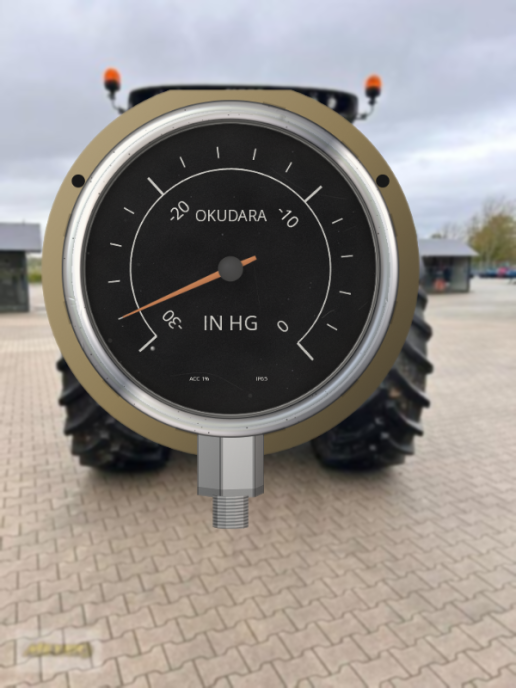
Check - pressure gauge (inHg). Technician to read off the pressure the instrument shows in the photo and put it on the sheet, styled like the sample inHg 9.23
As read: inHg -28
